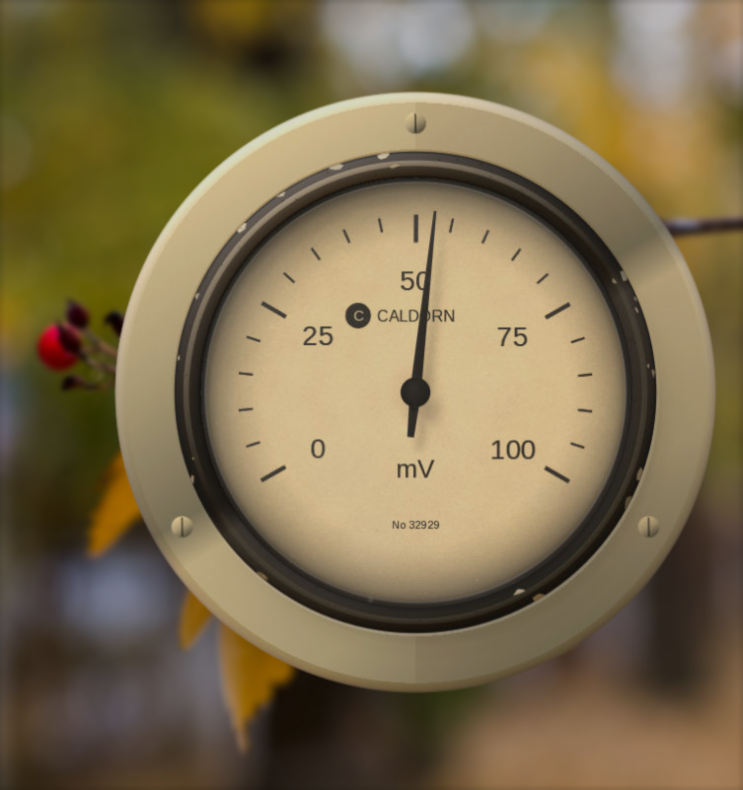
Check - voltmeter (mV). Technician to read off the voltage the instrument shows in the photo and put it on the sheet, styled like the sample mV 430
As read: mV 52.5
